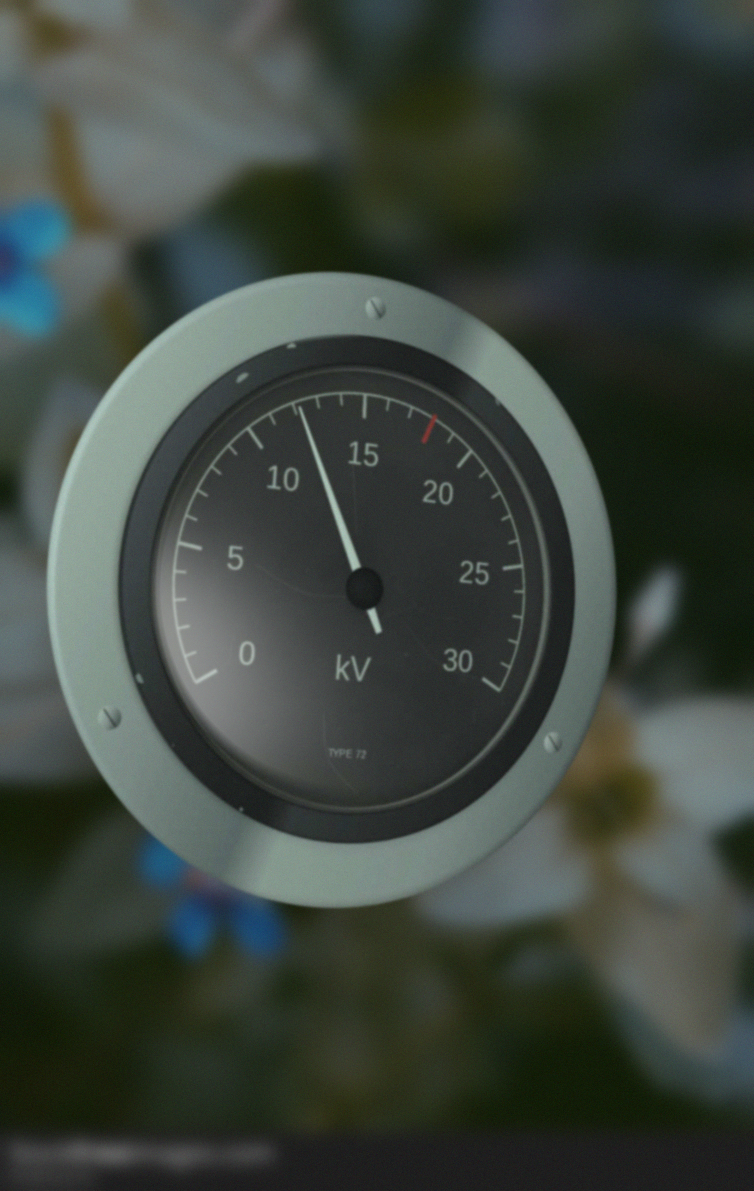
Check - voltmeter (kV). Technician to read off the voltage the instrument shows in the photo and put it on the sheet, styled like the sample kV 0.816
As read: kV 12
